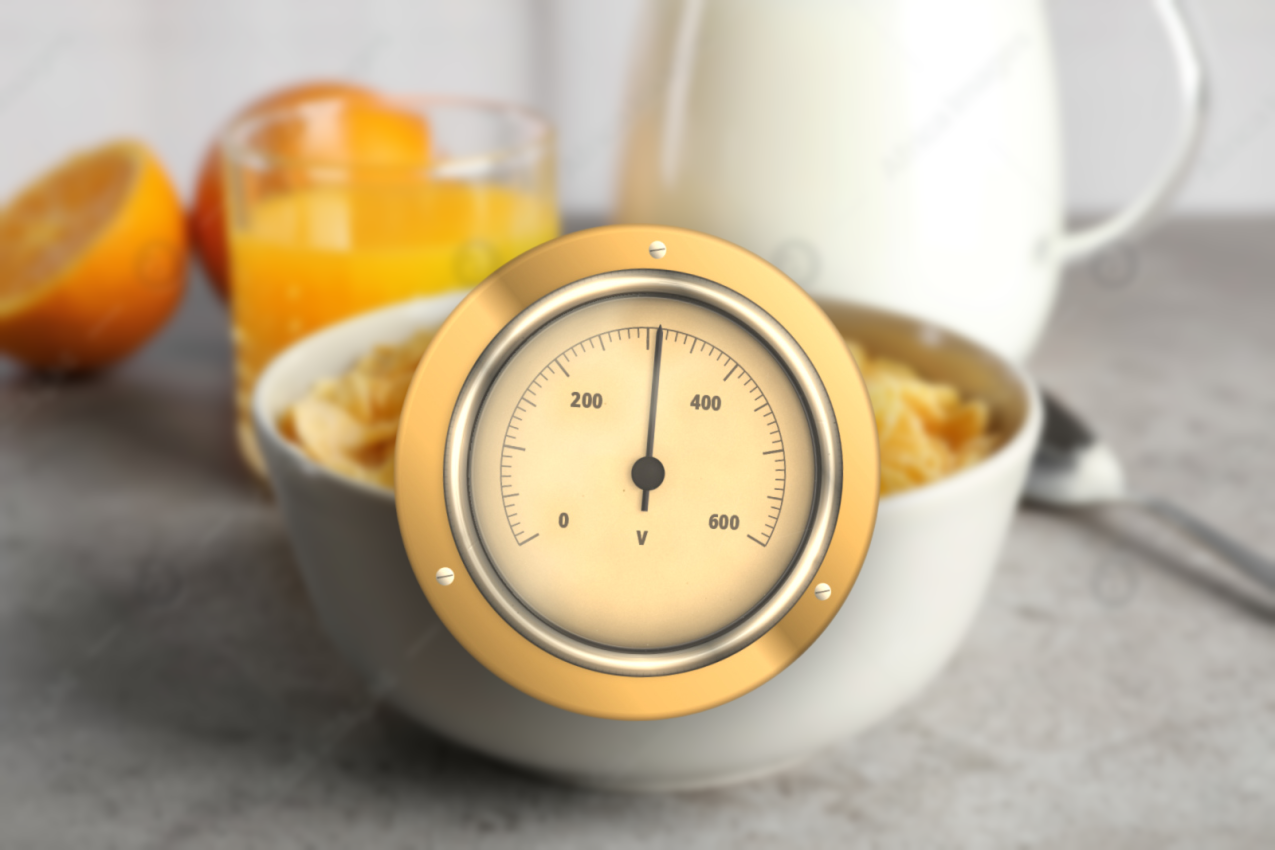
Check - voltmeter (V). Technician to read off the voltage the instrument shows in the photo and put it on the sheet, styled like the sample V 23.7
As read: V 310
